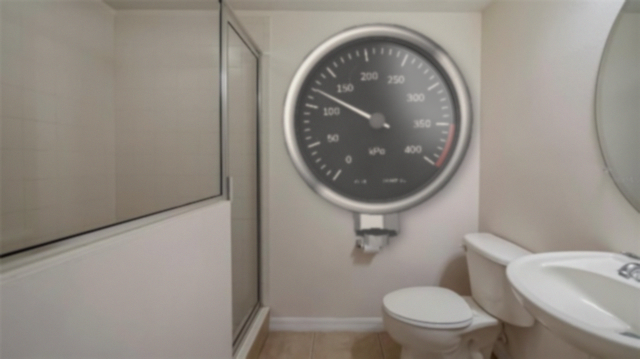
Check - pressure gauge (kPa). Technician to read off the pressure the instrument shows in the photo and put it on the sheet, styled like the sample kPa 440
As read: kPa 120
